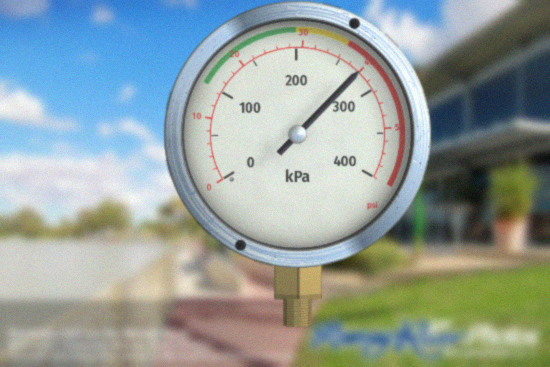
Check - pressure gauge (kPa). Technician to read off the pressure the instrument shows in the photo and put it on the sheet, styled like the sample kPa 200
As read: kPa 275
